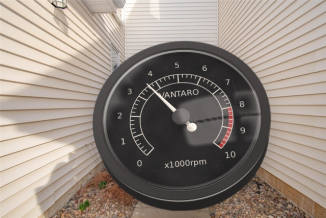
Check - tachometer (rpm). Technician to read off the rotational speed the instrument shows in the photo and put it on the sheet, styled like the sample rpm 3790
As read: rpm 3600
